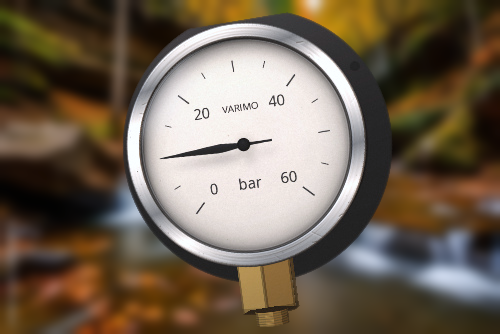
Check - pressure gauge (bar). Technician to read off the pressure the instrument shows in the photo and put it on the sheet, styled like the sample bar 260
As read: bar 10
